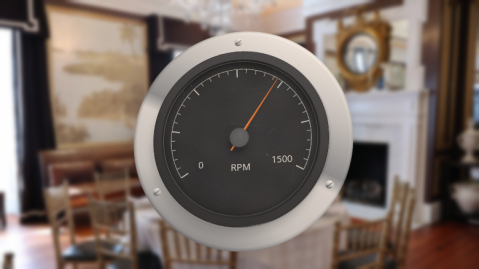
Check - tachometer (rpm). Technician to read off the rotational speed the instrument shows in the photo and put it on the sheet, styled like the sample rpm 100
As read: rpm 975
